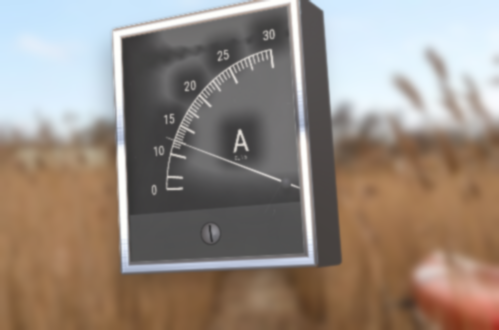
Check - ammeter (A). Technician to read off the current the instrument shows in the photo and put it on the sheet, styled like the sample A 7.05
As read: A 12.5
